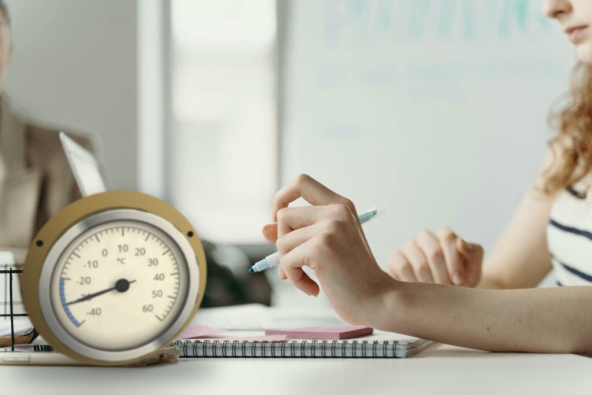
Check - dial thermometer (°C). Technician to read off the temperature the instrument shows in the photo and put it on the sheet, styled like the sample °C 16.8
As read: °C -30
